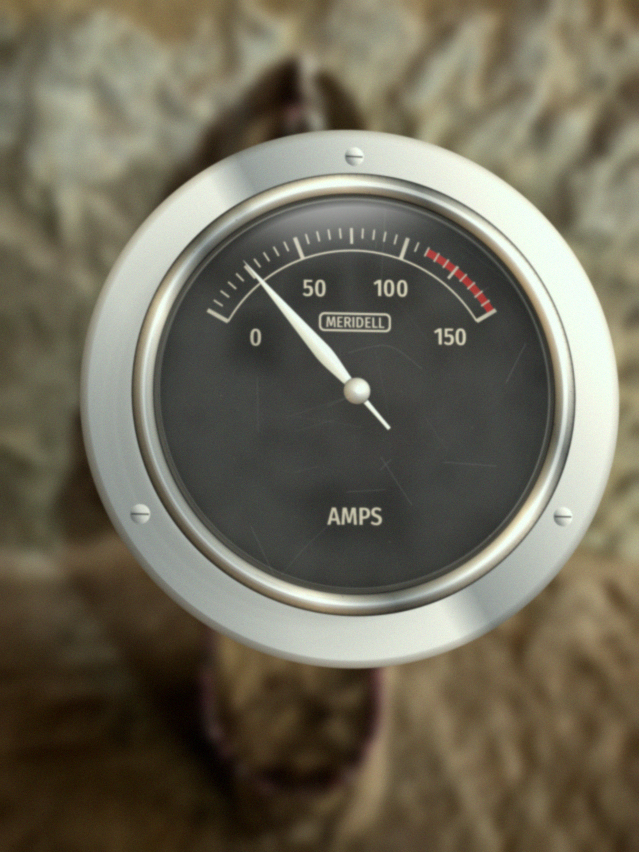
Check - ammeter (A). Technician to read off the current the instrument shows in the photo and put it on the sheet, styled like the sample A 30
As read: A 25
